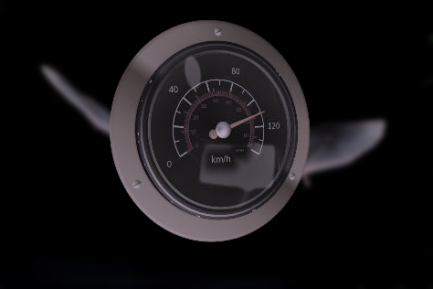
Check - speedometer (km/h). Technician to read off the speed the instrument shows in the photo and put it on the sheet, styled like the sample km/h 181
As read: km/h 110
